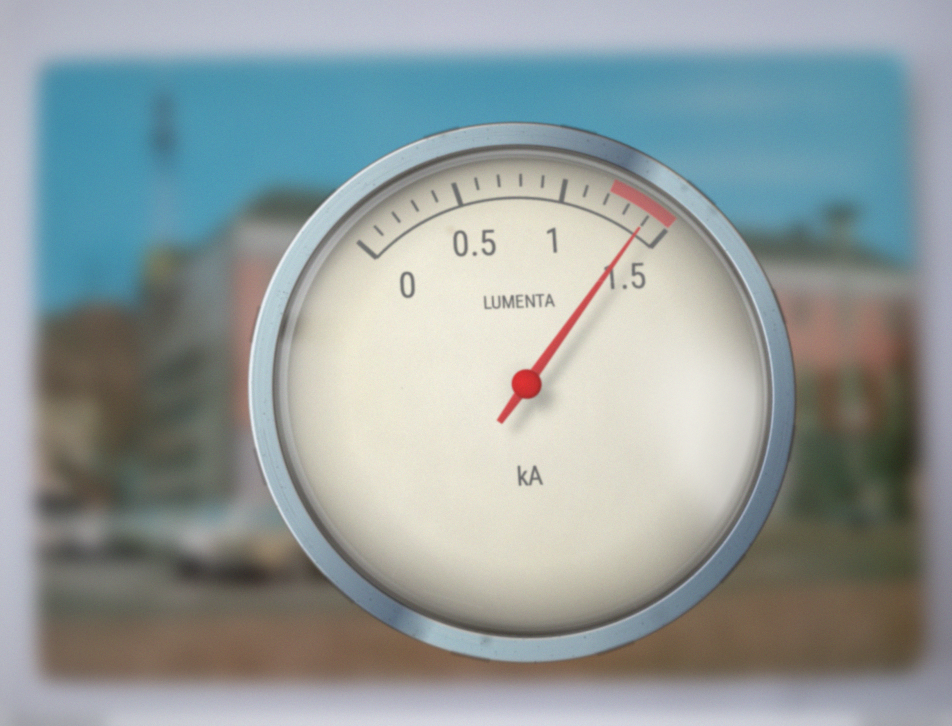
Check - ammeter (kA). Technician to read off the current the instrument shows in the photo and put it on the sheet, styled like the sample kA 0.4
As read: kA 1.4
